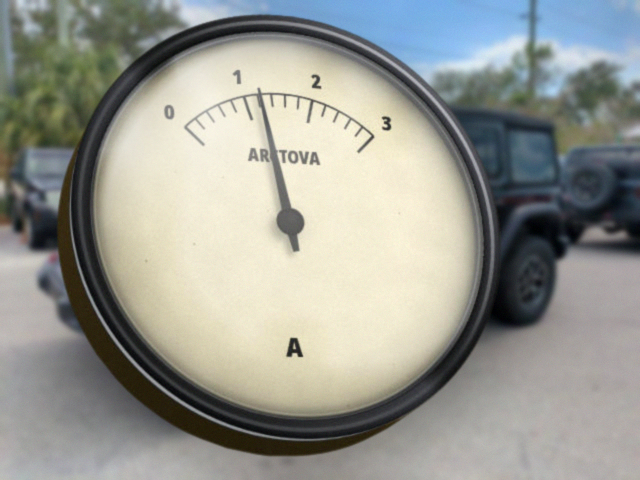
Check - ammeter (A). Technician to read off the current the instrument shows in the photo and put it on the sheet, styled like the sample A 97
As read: A 1.2
